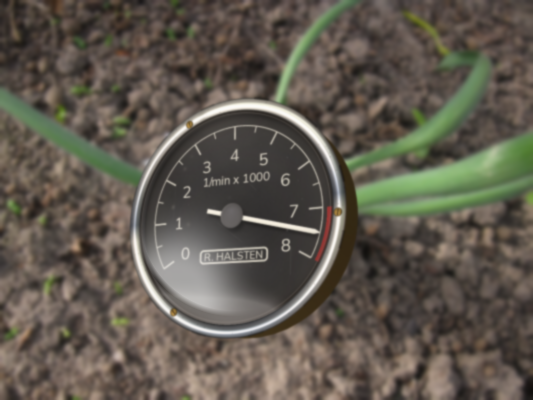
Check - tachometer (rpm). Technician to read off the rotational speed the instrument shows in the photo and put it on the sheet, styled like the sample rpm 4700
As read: rpm 7500
